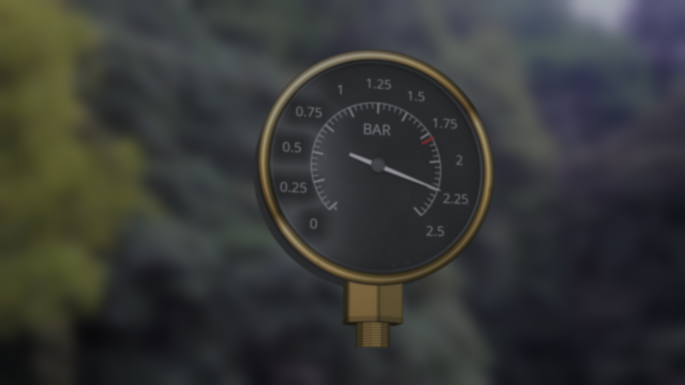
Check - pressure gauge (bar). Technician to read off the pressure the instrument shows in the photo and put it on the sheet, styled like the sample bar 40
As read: bar 2.25
